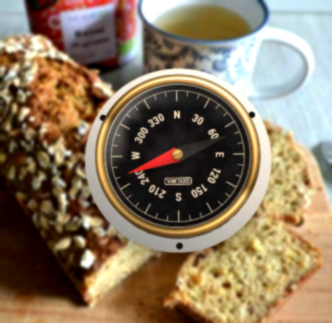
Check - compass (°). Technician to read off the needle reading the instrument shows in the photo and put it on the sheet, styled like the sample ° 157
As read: ° 250
